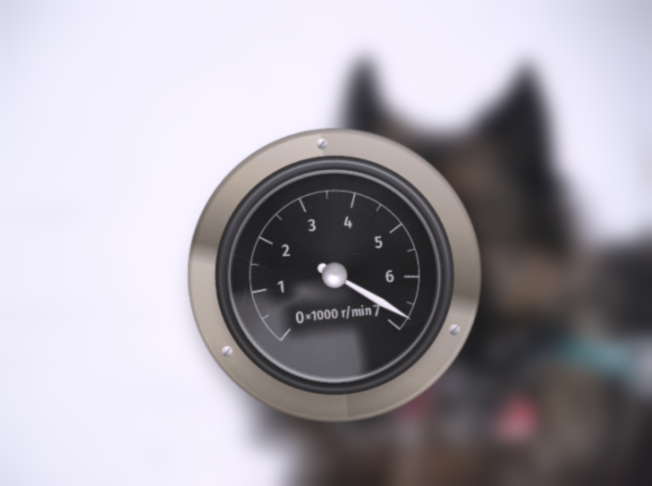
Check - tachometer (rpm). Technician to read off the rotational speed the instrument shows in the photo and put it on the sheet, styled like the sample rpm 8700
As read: rpm 6750
